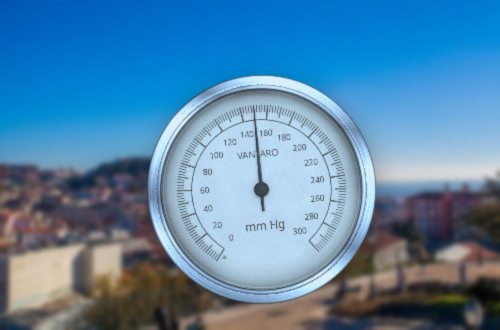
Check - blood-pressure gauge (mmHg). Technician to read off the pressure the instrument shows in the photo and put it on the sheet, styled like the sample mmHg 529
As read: mmHg 150
